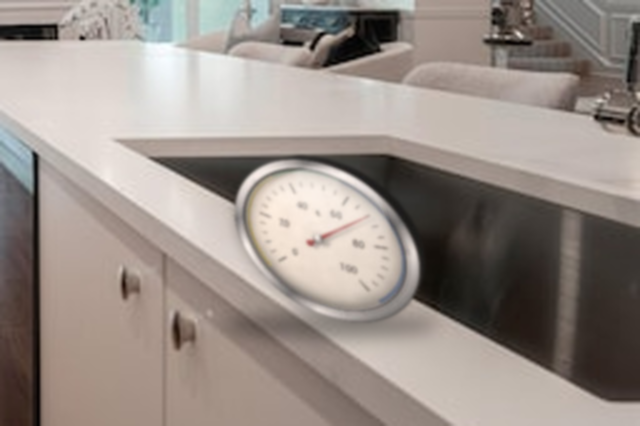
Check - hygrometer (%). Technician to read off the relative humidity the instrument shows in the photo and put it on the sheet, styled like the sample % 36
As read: % 68
